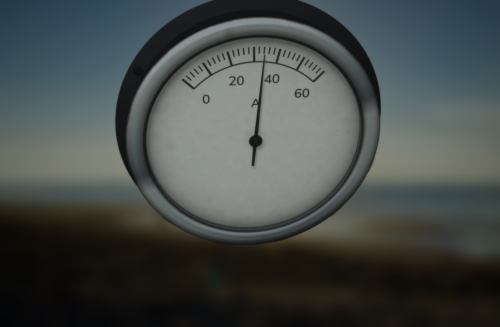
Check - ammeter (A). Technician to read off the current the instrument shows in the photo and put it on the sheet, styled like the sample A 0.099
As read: A 34
